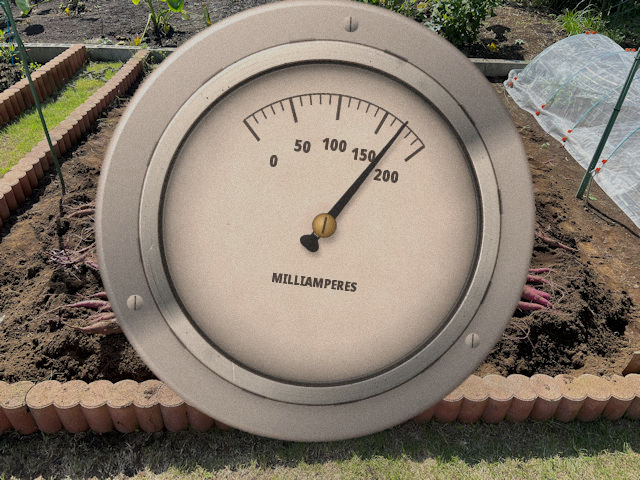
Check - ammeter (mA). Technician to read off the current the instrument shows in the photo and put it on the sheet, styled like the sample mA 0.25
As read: mA 170
